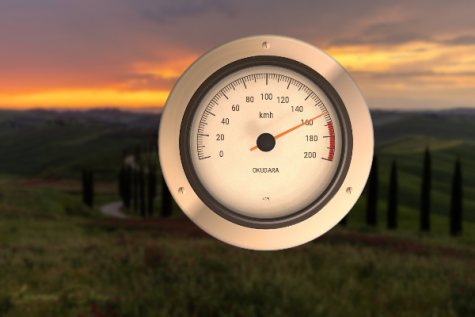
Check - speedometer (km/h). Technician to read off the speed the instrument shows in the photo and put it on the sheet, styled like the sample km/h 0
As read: km/h 160
